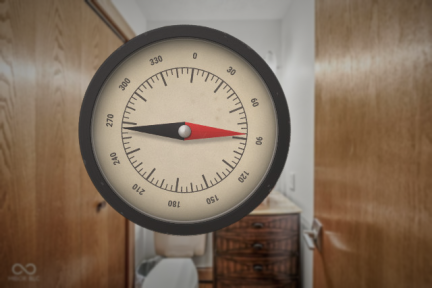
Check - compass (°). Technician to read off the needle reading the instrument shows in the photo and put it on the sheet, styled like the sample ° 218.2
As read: ° 85
